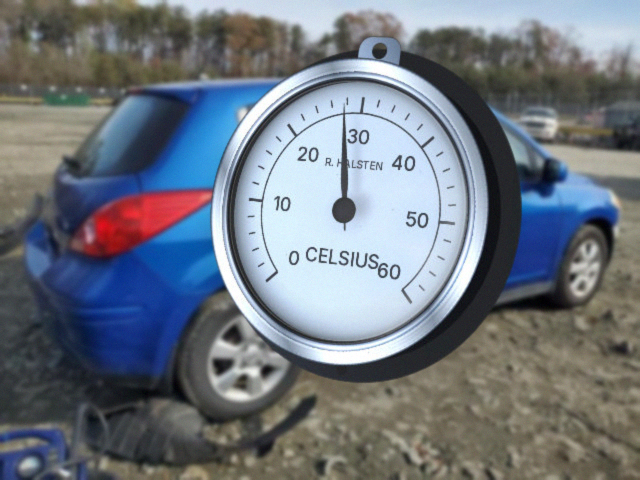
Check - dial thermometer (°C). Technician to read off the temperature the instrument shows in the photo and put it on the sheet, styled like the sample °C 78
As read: °C 28
